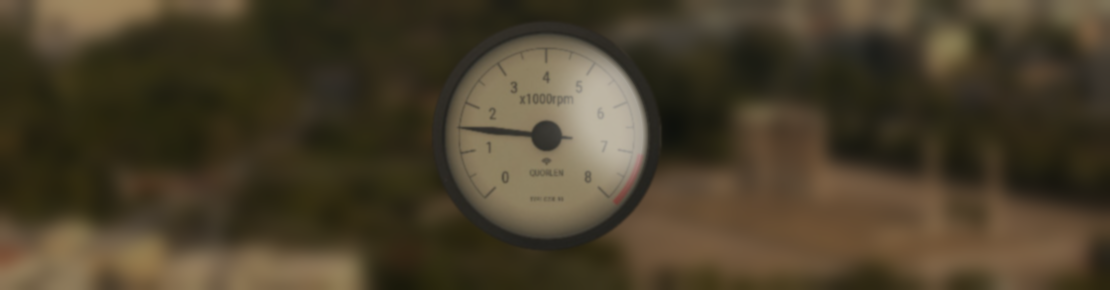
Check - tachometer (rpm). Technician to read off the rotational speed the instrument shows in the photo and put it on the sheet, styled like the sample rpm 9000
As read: rpm 1500
